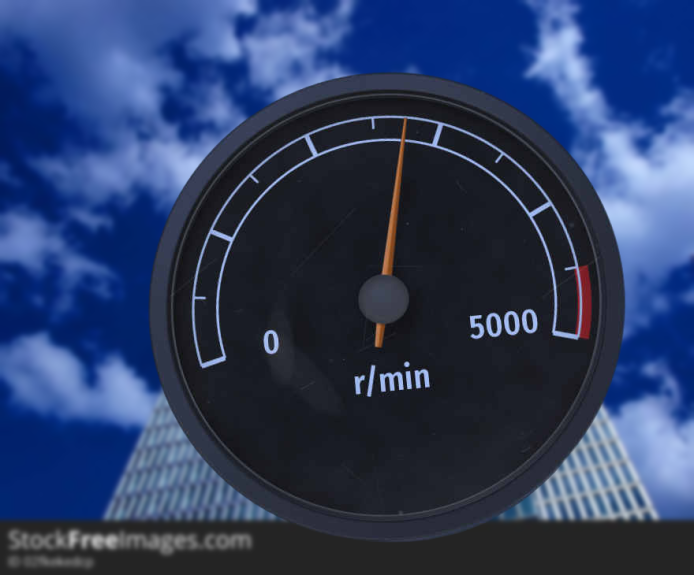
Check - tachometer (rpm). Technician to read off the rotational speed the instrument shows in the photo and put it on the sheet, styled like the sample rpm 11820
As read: rpm 2750
